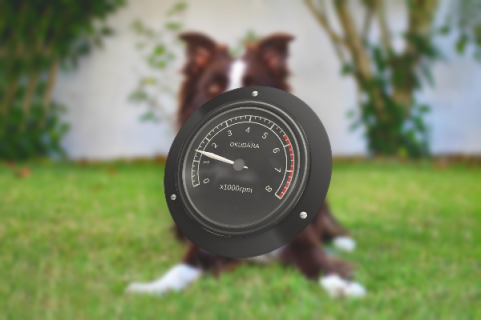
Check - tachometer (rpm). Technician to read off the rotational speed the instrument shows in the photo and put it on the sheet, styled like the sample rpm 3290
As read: rpm 1400
